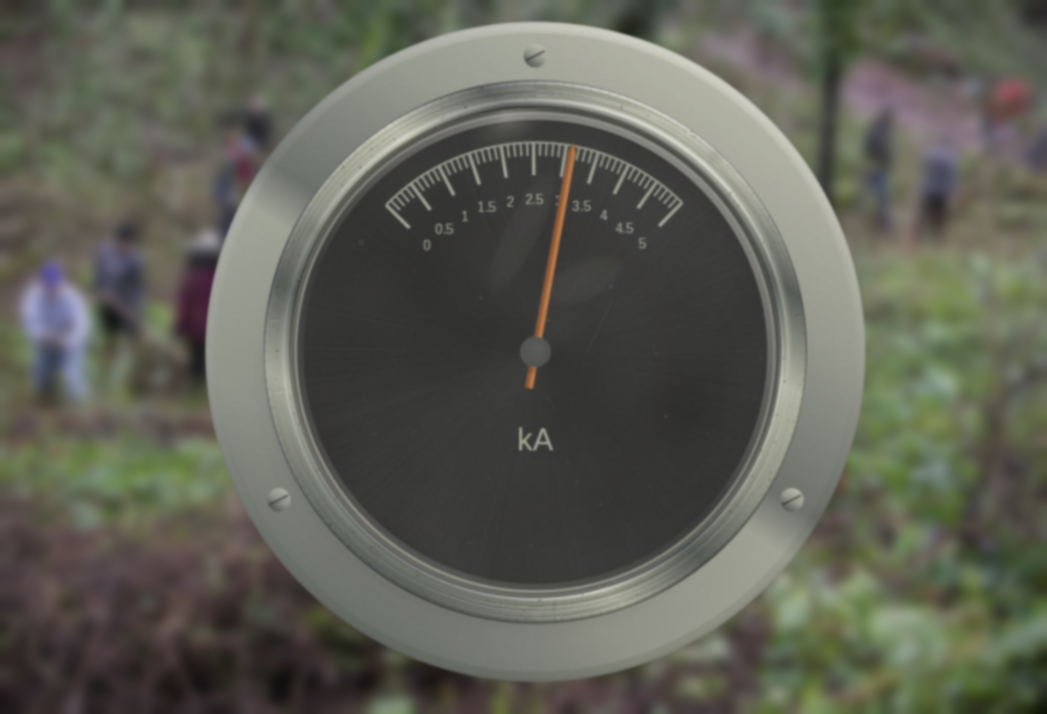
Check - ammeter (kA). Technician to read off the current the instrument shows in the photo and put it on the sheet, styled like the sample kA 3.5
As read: kA 3.1
